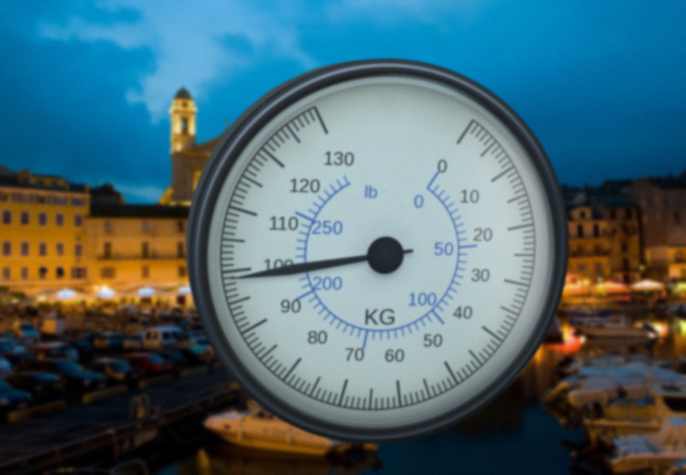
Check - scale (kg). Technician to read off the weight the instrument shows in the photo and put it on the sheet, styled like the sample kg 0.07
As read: kg 99
